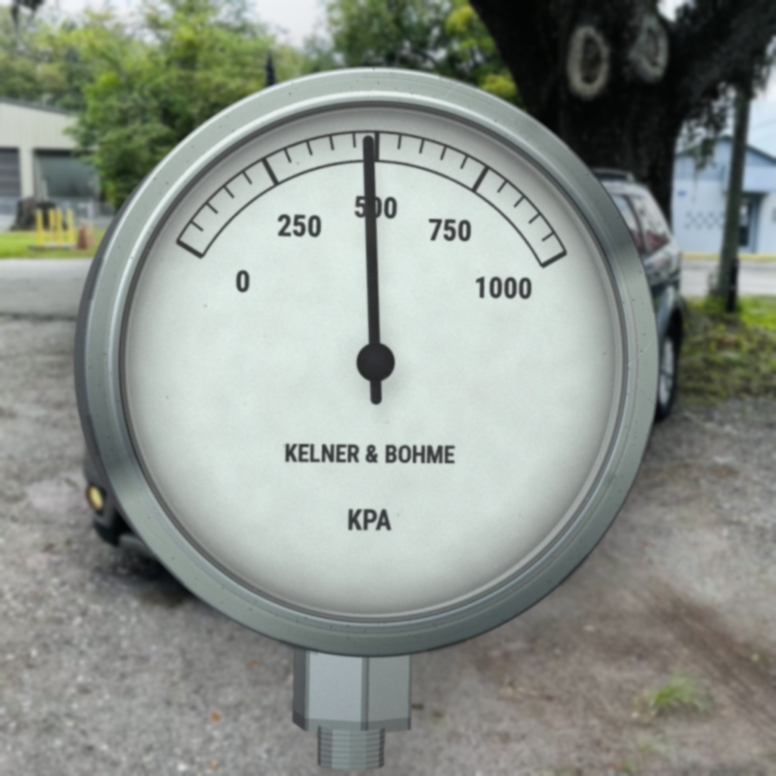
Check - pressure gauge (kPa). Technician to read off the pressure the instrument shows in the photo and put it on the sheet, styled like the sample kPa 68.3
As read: kPa 475
